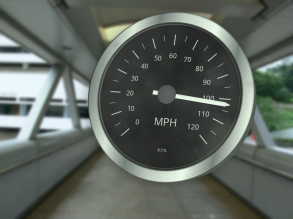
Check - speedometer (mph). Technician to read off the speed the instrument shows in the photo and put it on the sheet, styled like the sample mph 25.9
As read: mph 102.5
